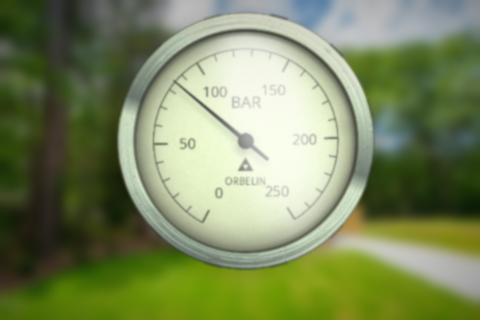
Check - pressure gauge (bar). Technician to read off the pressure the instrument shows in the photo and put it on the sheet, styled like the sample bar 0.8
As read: bar 85
